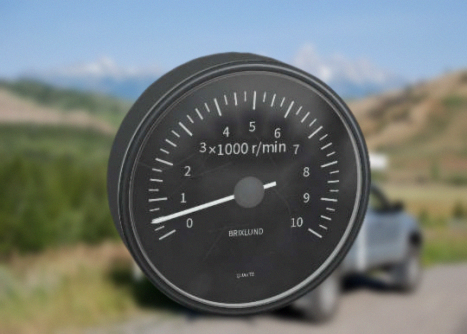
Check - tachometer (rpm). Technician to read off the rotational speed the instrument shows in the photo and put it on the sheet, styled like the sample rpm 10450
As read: rpm 500
